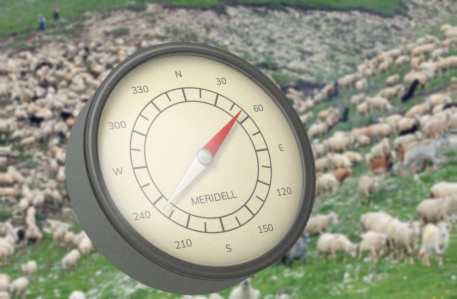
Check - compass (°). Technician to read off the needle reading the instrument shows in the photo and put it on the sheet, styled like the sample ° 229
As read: ° 52.5
